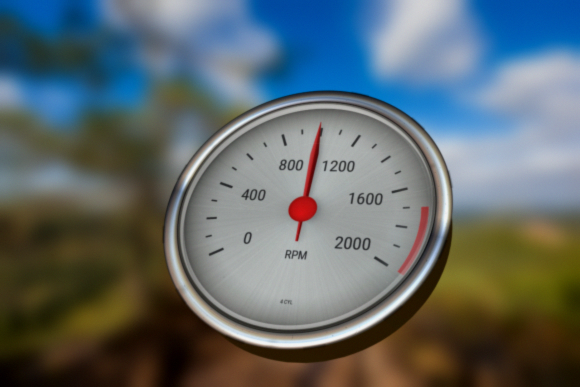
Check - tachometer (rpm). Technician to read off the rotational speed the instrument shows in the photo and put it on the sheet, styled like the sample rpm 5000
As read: rpm 1000
